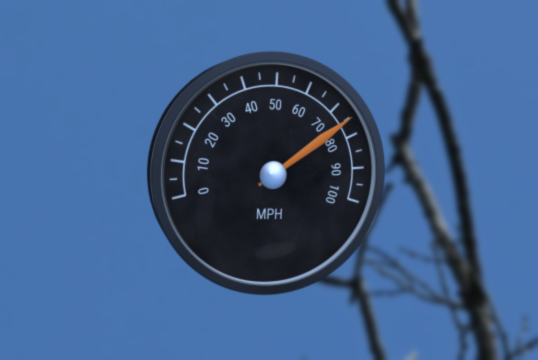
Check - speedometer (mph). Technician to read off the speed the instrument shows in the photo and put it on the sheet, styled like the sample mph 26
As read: mph 75
